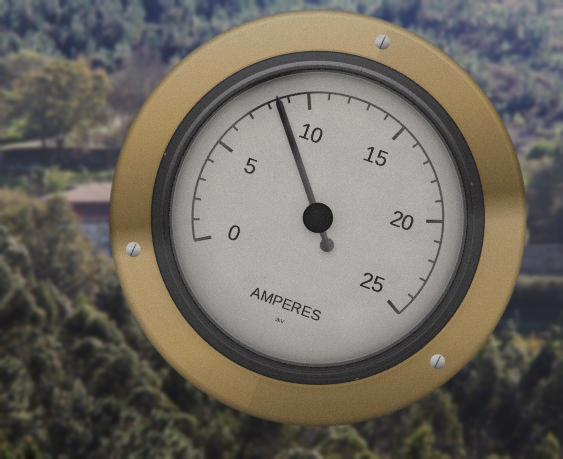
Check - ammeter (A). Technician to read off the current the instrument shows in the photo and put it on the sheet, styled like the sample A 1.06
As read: A 8.5
